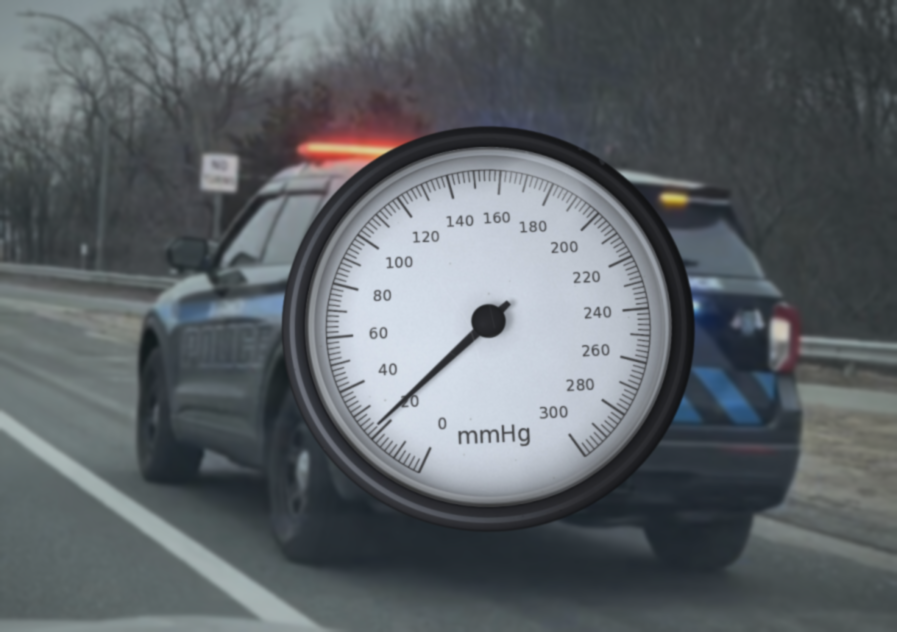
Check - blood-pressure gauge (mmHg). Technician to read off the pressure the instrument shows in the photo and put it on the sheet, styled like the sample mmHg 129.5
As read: mmHg 22
